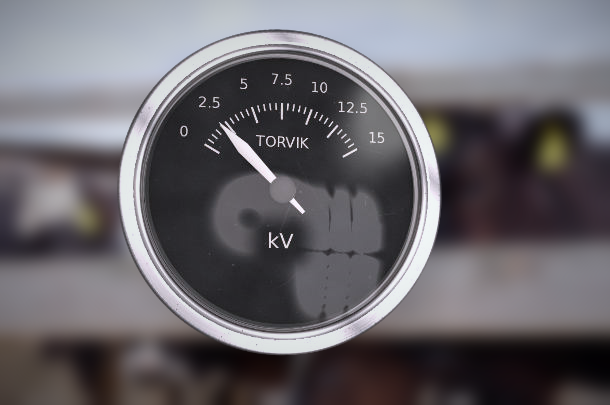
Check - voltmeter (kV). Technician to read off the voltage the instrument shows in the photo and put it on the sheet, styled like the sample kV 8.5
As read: kV 2
